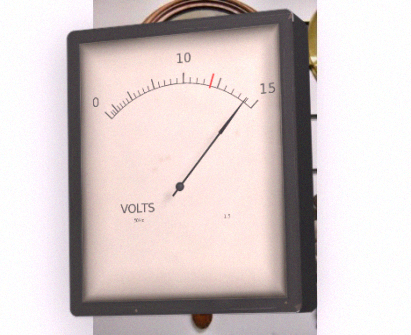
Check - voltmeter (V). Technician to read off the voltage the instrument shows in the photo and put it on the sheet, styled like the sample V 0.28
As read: V 14.5
